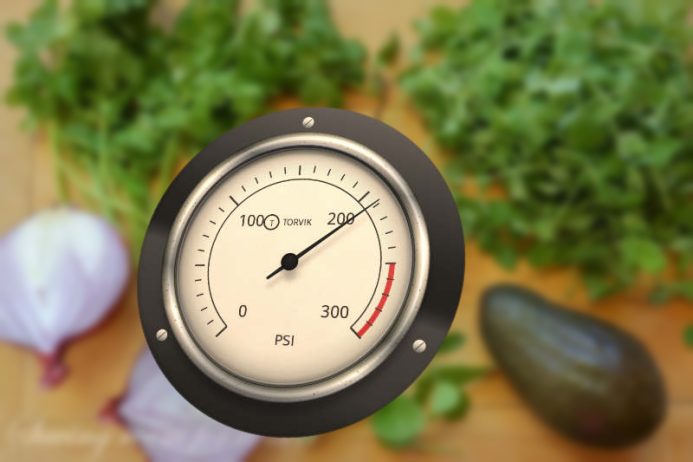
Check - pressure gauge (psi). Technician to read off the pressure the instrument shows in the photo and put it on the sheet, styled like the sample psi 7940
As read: psi 210
